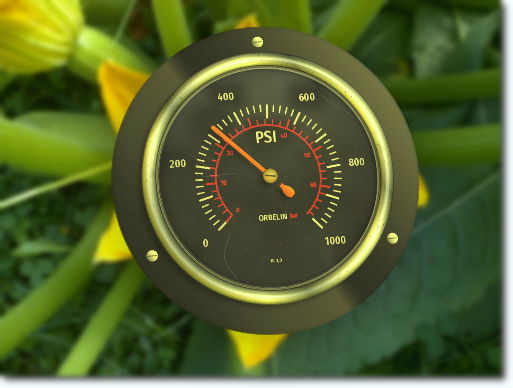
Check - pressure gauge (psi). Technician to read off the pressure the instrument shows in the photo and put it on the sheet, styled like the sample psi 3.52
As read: psi 320
